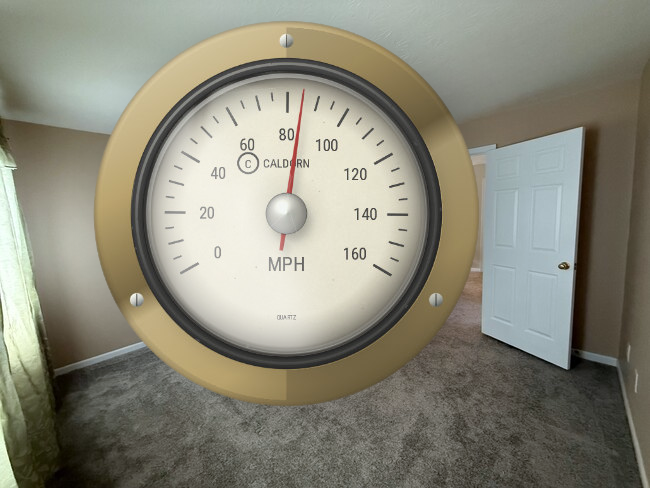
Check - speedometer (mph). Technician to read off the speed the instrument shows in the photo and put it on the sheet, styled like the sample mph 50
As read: mph 85
